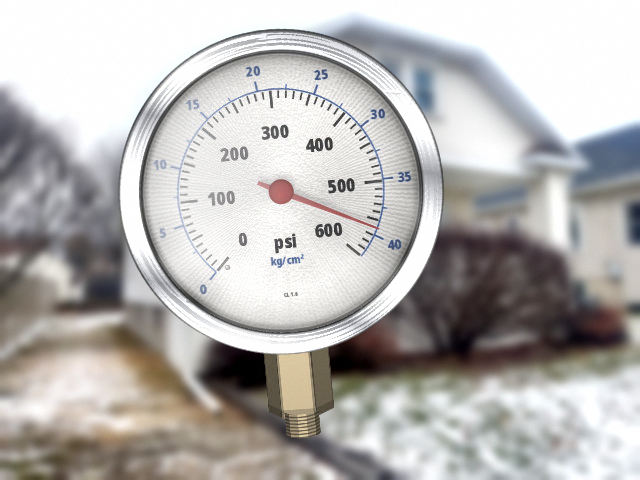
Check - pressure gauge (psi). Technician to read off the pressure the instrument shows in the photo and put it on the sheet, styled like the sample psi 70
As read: psi 560
